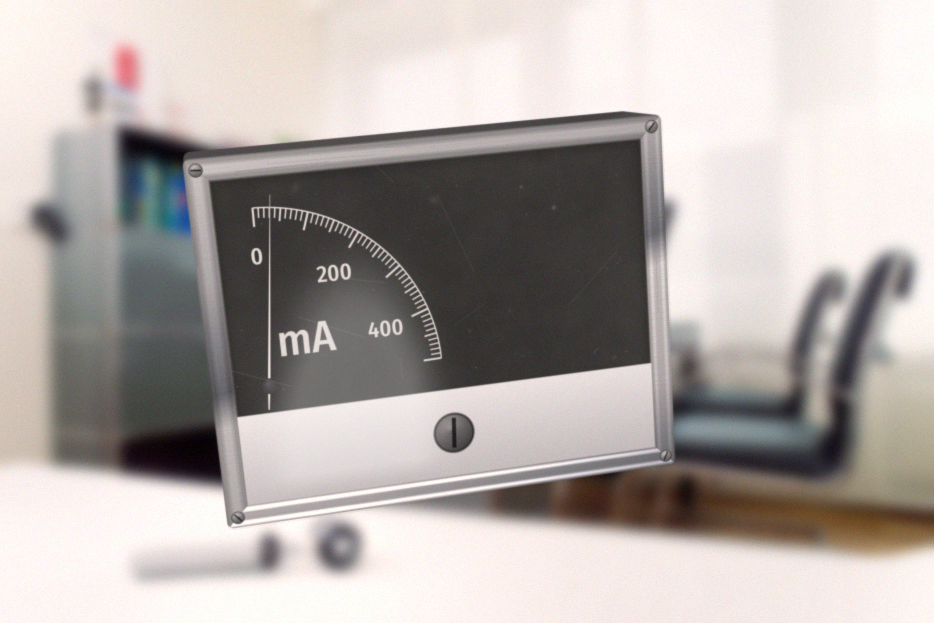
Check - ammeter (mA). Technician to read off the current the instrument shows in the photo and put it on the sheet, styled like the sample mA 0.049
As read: mA 30
